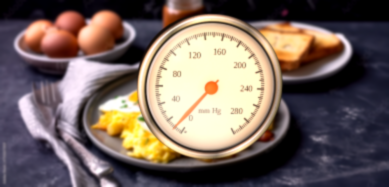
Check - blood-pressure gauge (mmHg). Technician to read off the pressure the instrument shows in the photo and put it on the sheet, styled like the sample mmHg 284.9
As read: mmHg 10
